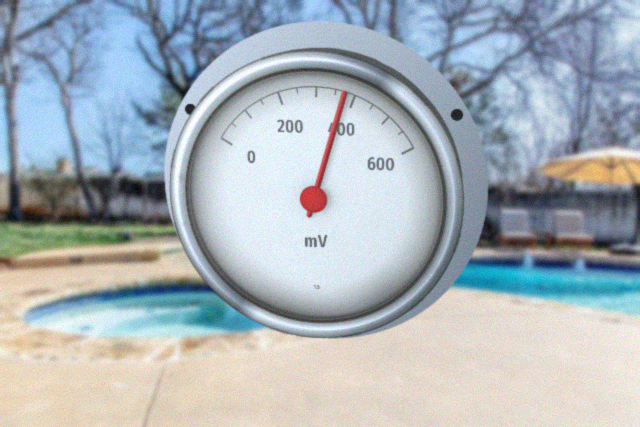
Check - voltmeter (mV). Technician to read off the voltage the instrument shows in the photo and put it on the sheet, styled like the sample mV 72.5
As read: mV 375
